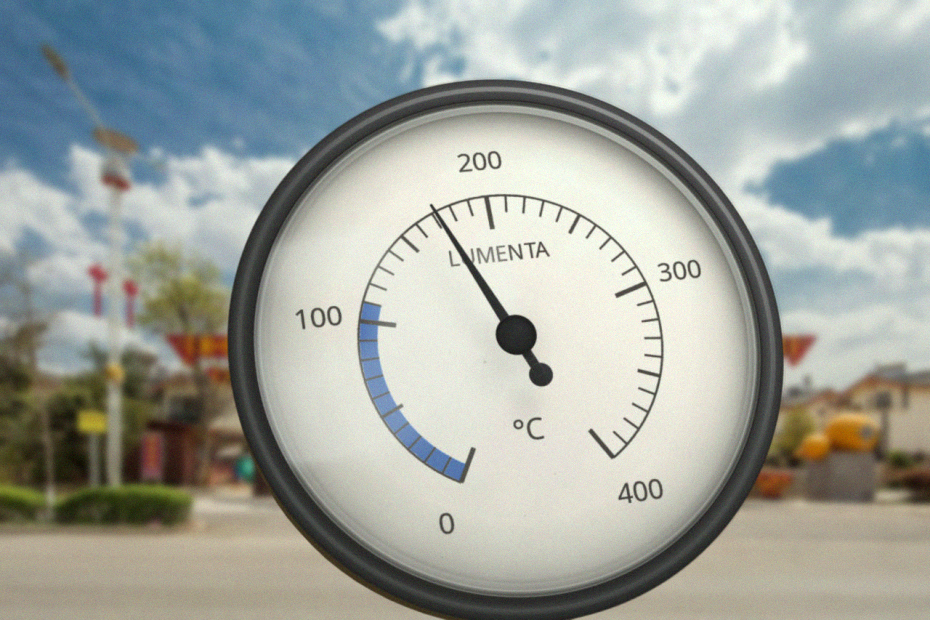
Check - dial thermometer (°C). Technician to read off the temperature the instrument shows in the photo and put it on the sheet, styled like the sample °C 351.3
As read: °C 170
